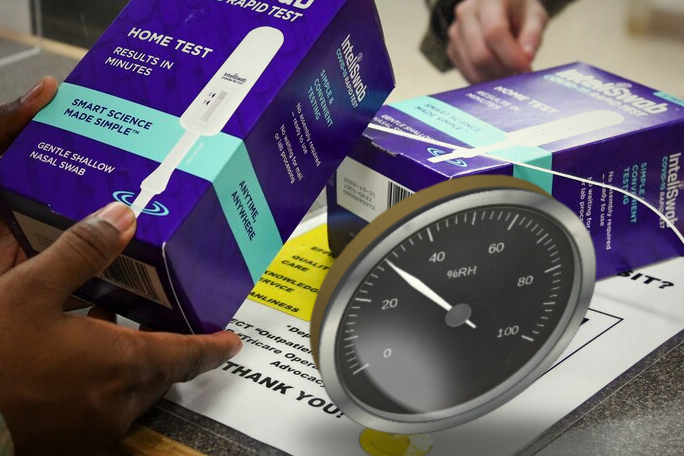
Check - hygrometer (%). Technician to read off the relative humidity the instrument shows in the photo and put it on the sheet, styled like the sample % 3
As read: % 30
